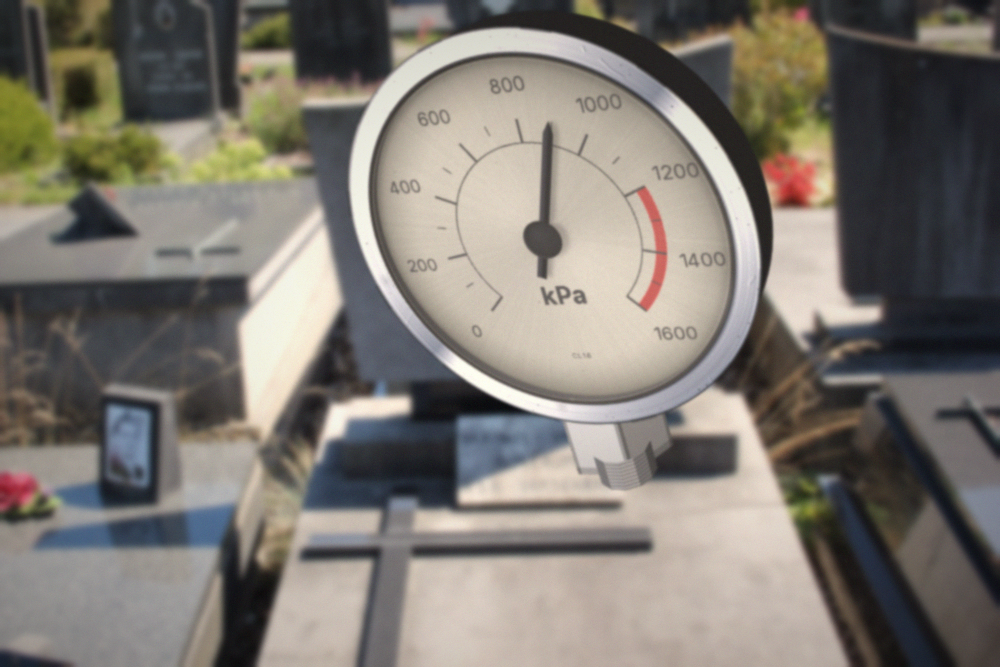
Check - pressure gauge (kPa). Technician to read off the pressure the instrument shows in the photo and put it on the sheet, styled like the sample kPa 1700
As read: kPa 900
